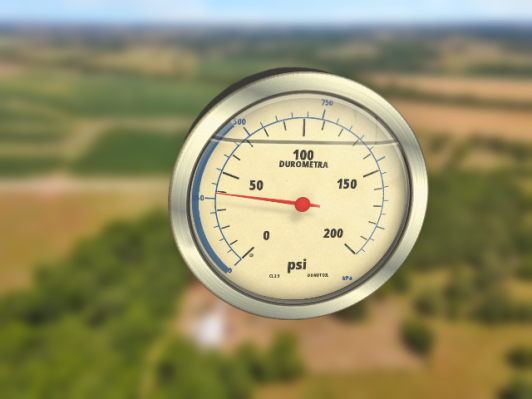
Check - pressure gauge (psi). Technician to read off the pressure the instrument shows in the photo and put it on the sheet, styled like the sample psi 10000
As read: psi 40
